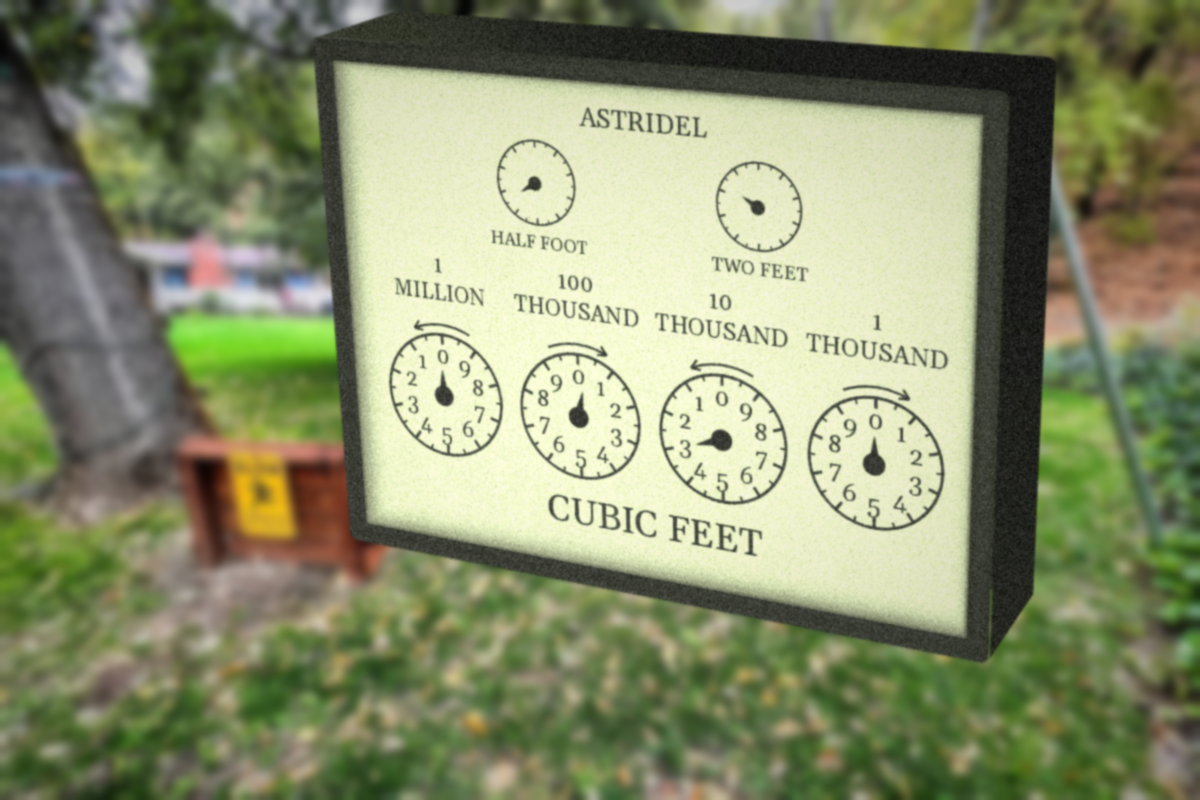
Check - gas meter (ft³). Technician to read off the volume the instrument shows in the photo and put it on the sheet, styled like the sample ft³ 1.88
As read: ft³ 3000
